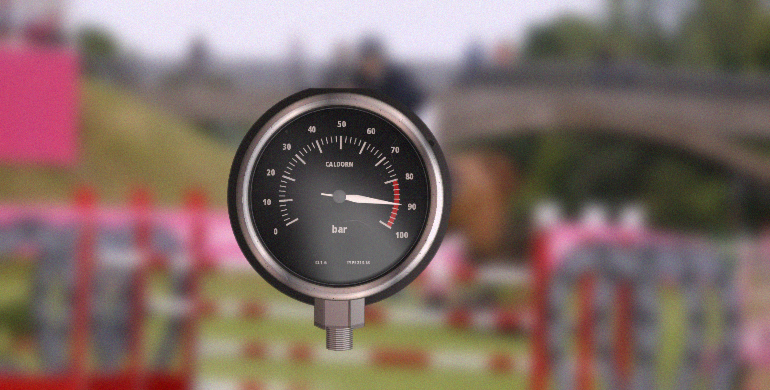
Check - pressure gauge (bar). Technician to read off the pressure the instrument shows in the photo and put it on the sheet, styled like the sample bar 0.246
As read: bar 90
